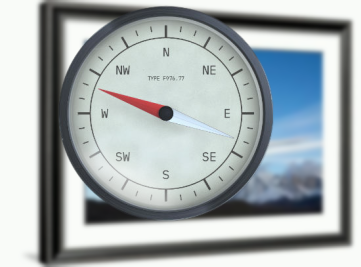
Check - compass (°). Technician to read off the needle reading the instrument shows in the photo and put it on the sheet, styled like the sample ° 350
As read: ° 290
